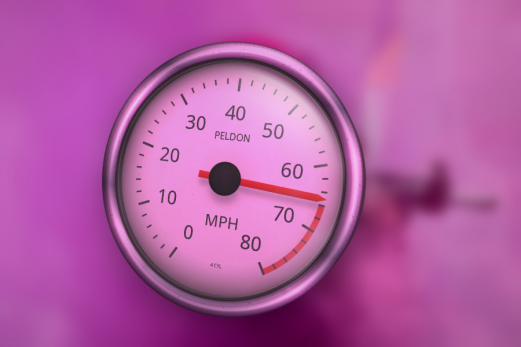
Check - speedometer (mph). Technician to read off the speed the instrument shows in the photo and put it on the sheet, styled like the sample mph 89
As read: mph 65
